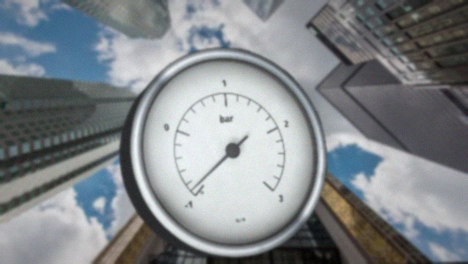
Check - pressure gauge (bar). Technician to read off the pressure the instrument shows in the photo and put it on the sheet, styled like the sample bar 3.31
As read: bar -0.9
